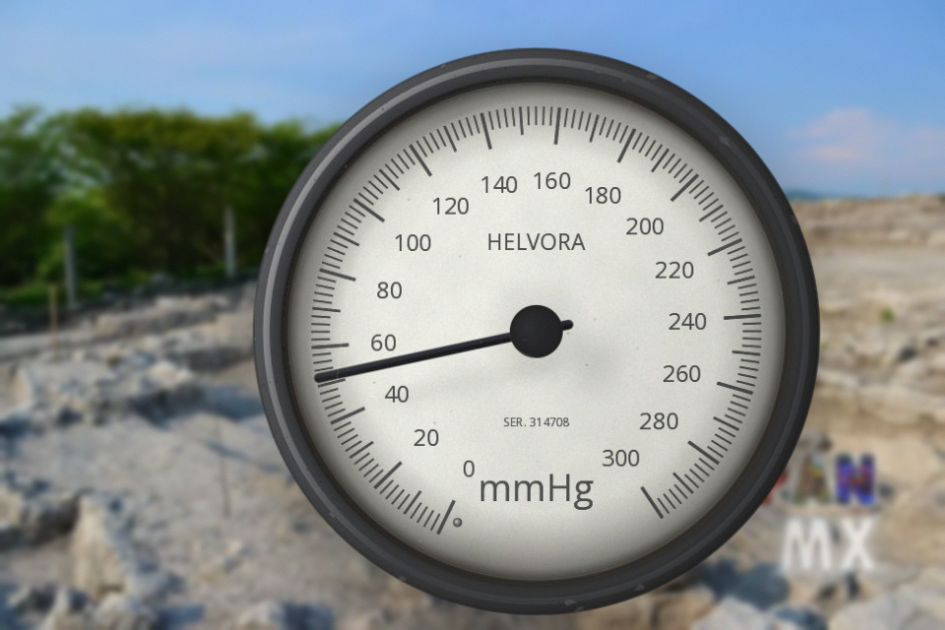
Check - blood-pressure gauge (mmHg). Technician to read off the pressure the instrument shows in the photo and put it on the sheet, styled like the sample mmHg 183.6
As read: mmHg 52
